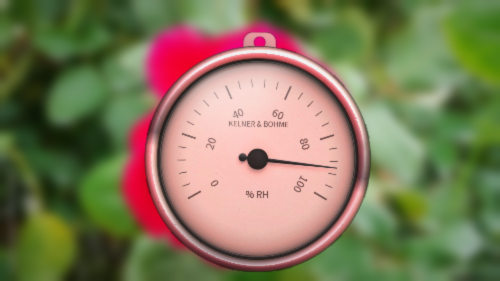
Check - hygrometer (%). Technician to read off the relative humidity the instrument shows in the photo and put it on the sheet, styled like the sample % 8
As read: % 90
